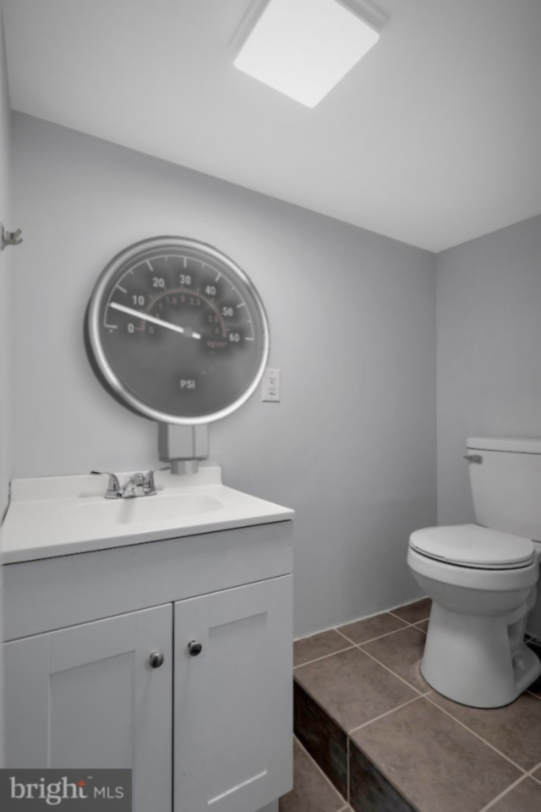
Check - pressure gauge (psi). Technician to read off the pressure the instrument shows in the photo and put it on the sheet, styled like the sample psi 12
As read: psi 5
